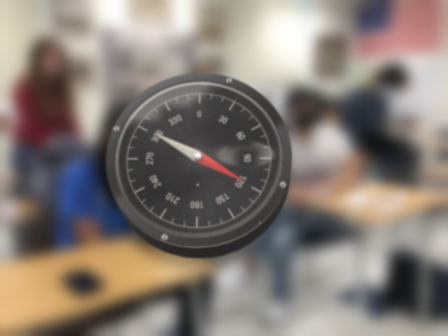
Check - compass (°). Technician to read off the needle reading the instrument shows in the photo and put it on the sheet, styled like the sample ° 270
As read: ° 120
